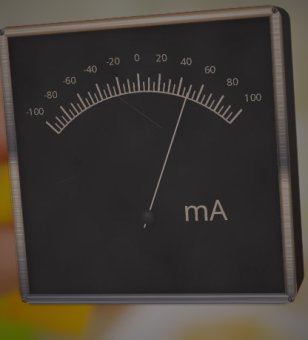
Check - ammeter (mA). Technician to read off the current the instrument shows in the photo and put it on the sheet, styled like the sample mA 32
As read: mA 50
